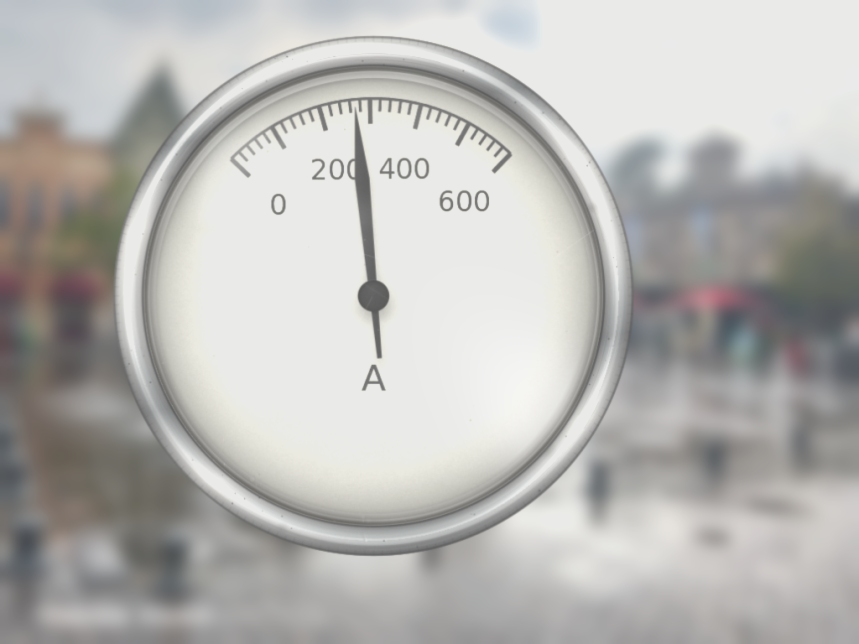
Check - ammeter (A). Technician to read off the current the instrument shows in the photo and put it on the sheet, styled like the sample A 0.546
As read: A 270
